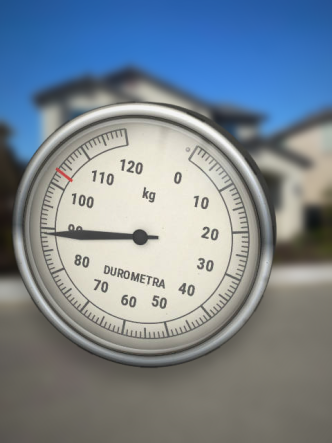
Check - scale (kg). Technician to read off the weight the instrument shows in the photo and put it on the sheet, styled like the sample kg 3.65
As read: kg 89
